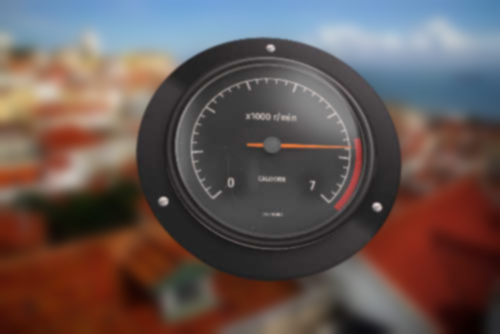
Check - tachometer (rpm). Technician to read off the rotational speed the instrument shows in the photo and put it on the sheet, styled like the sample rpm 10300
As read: rpm 5800
